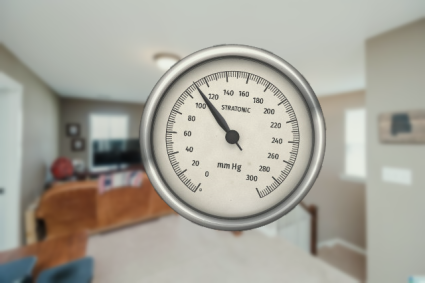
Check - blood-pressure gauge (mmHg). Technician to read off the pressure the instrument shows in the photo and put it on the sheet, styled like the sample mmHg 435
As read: mmHg 110
